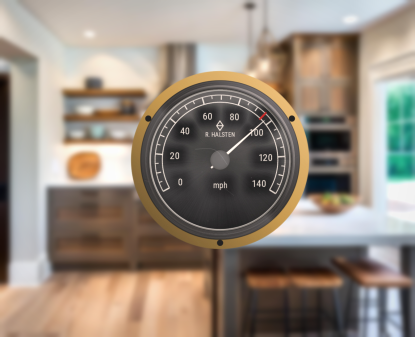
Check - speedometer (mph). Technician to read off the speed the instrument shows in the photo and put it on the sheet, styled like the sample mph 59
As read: mph 97.5
